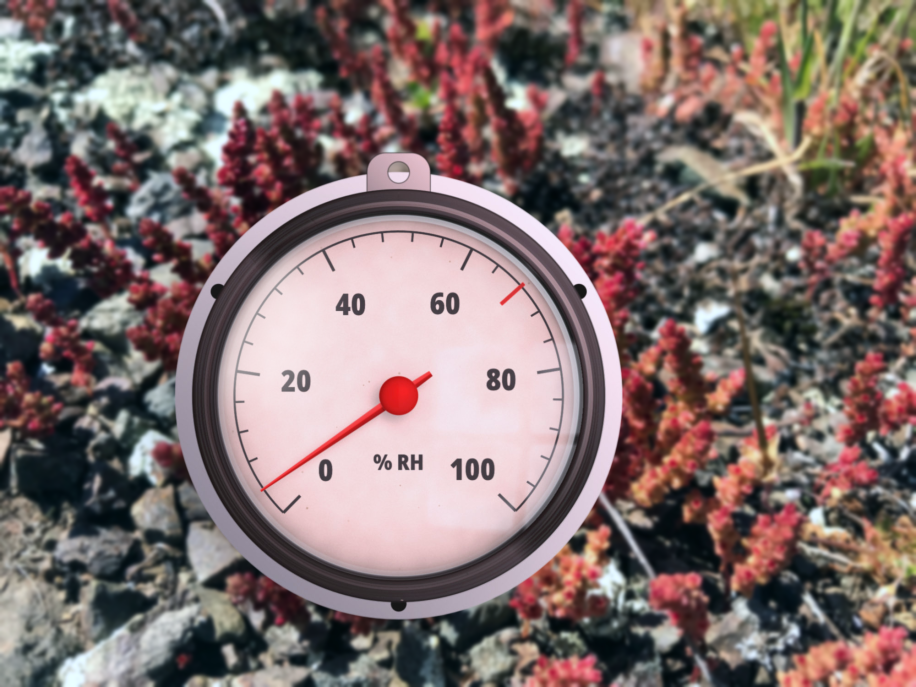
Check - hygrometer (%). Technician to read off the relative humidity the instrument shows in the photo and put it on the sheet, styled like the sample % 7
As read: % 4
